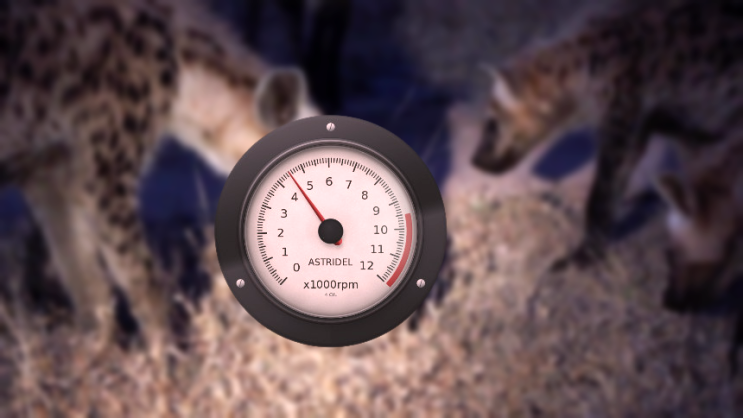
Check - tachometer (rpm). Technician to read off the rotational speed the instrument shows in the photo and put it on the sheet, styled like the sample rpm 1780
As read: rpm 4500
